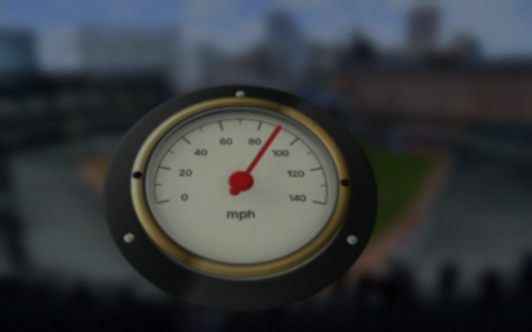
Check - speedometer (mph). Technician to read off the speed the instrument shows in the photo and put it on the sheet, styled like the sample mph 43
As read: mph 90
